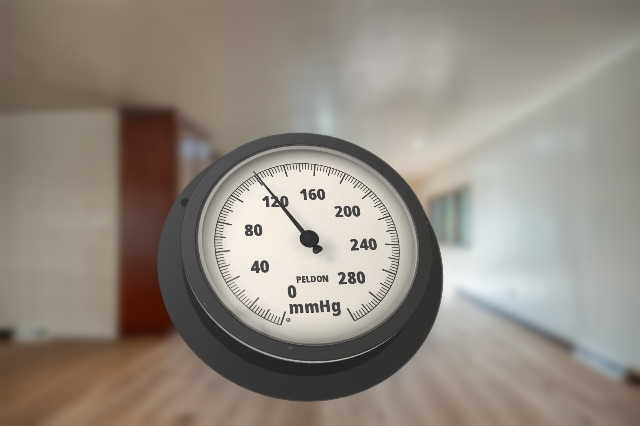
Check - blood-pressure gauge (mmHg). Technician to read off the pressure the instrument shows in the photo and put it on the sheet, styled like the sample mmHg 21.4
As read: mmHg 120
